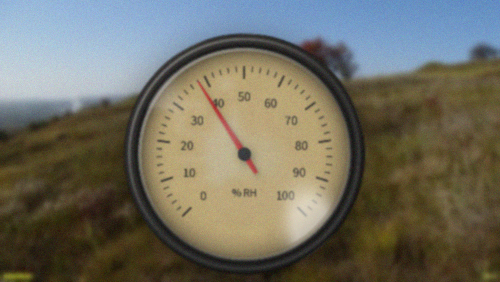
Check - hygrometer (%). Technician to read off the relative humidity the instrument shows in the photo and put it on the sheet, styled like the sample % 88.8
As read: % 38
